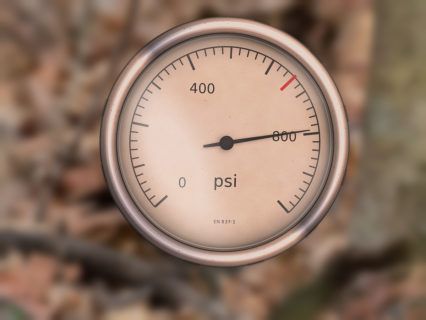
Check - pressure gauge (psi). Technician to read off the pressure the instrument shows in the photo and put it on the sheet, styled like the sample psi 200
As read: psi 790
